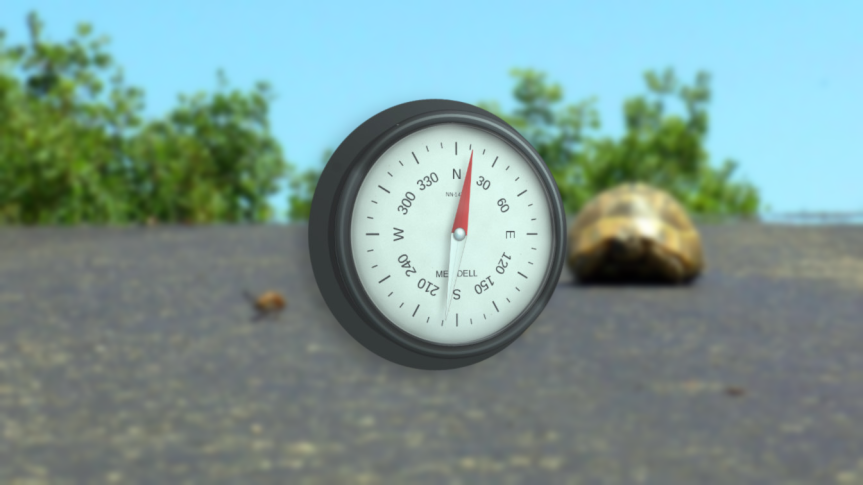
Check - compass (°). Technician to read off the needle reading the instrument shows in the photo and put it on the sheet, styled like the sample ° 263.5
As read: ° 10
